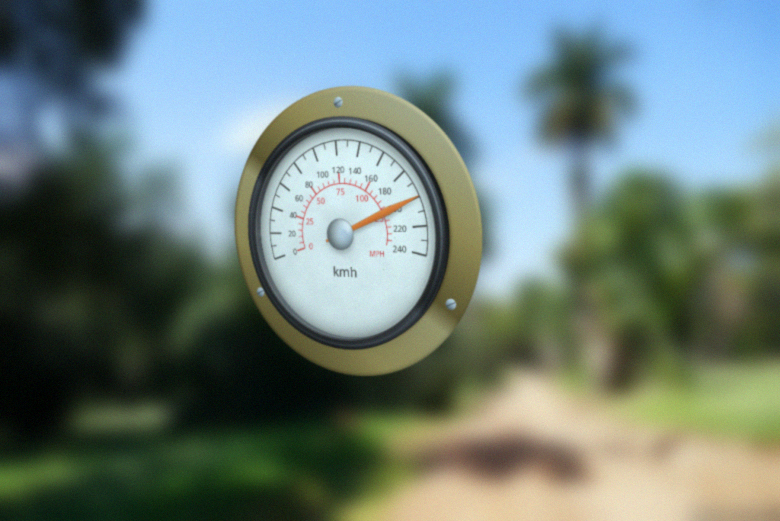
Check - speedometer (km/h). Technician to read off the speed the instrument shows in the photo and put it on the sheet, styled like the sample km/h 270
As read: km/h 200
